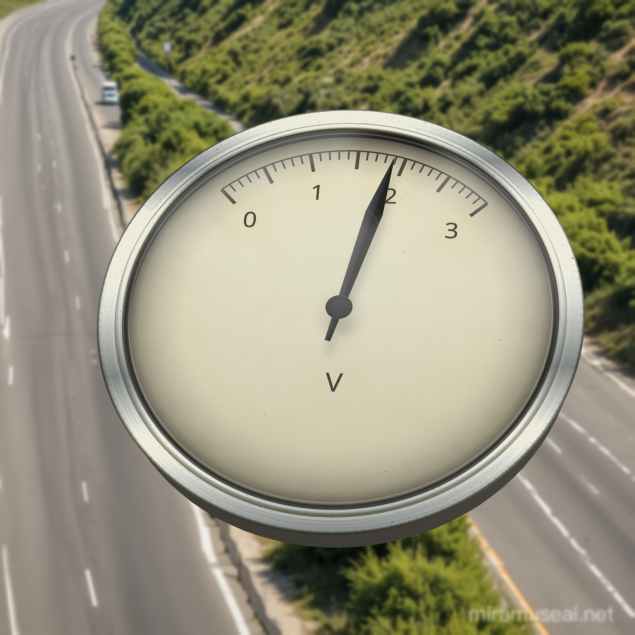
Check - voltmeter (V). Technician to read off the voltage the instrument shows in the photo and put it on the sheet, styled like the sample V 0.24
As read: V 1.9
